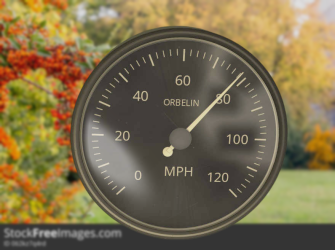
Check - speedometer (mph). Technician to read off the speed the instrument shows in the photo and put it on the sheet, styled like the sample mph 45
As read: mph 78
